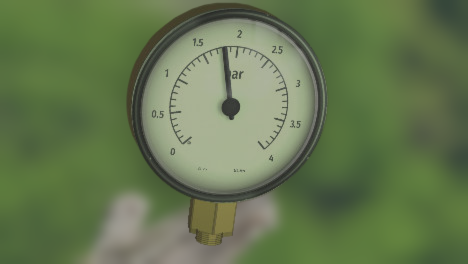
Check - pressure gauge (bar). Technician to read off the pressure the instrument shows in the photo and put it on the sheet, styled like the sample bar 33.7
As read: bar 1.8
